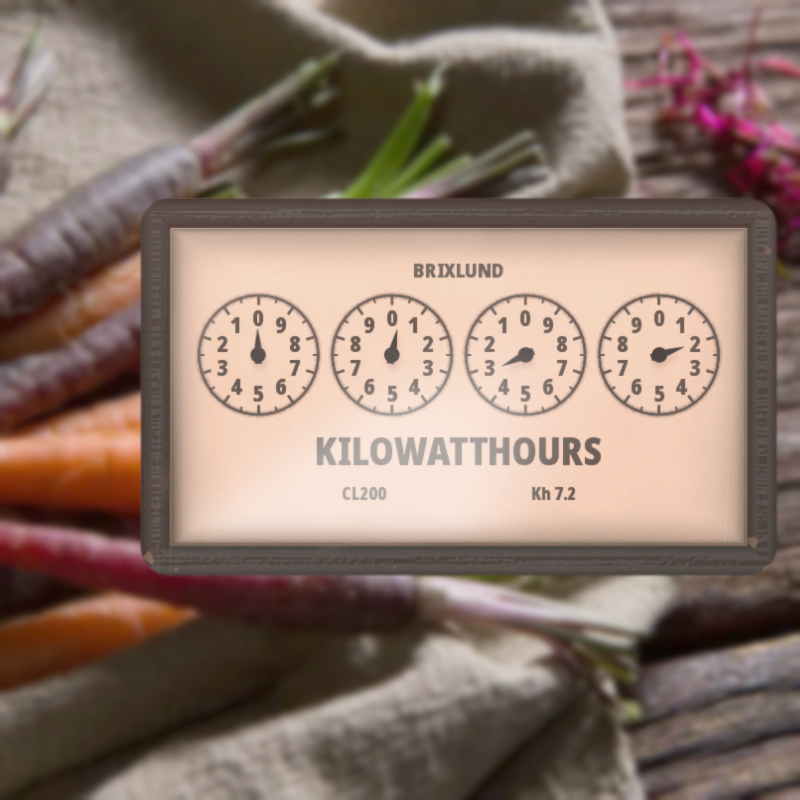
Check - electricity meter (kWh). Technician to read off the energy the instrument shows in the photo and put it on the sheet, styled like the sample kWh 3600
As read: kWh 32
